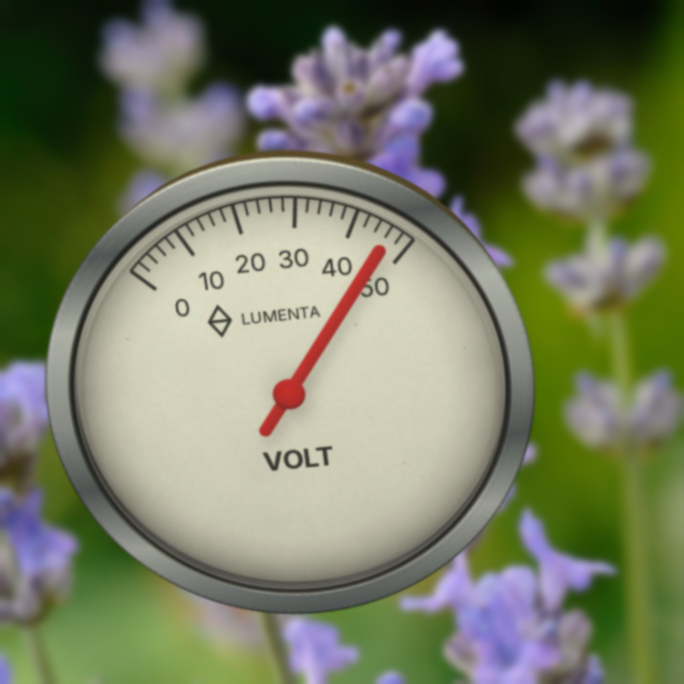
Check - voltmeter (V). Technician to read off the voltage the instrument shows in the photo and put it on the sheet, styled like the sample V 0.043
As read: V 46
